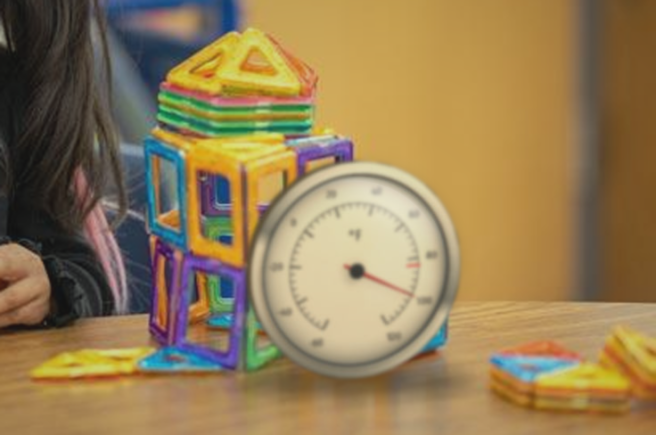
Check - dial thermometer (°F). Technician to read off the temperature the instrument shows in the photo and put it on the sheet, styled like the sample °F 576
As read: °F 100
